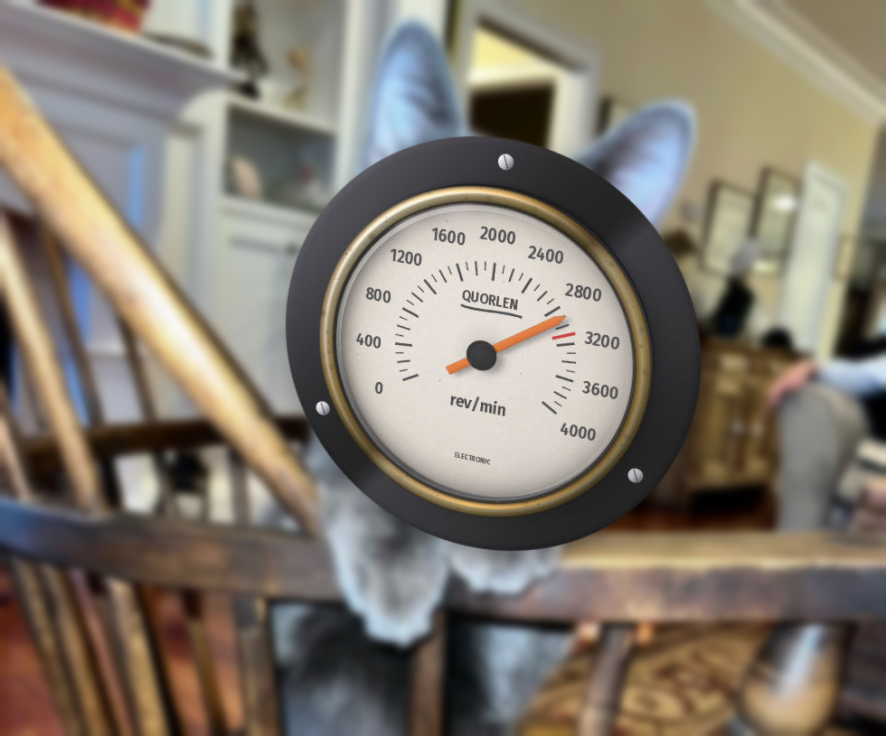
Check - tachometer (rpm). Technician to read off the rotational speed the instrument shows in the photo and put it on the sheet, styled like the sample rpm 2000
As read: rpm 2900
